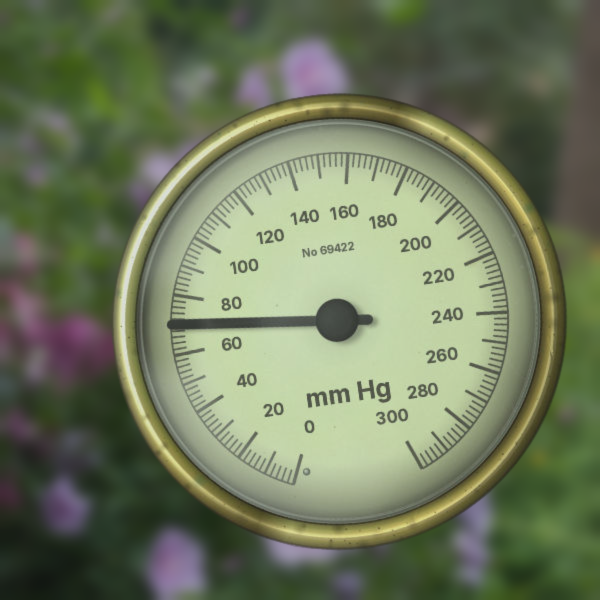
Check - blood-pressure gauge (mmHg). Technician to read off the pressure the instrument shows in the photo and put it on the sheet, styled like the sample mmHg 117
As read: mmHg 70
